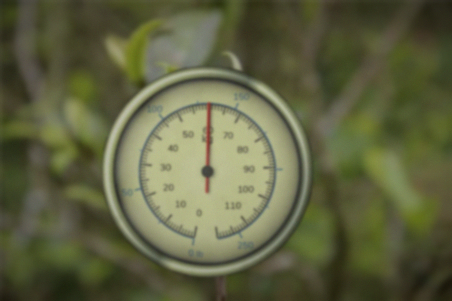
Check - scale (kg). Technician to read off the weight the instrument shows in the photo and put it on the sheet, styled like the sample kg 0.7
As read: kg 60
